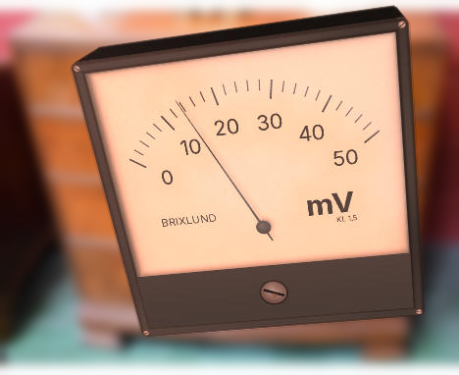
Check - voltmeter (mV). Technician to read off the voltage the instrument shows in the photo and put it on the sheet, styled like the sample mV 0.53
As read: mV 14
